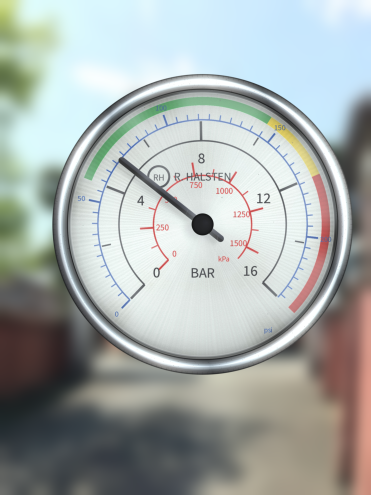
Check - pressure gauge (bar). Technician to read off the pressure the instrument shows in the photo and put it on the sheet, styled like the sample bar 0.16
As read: bar 5
